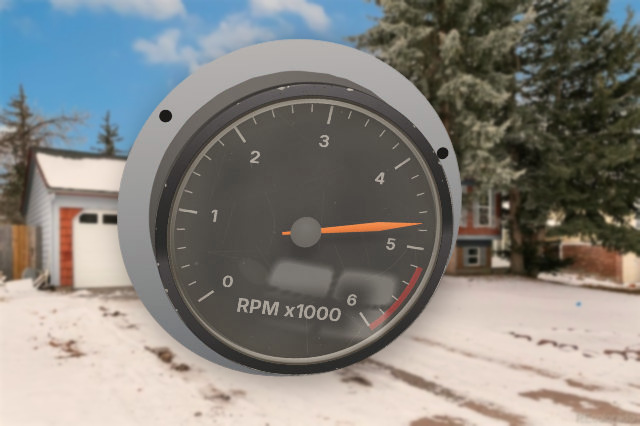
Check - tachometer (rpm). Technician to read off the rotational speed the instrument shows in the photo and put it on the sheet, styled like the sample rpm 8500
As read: rpm 4700
